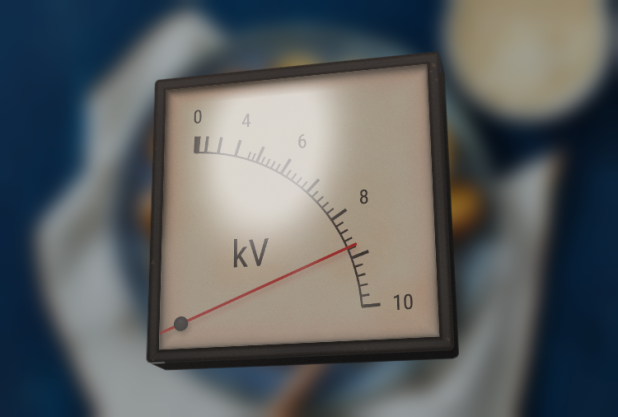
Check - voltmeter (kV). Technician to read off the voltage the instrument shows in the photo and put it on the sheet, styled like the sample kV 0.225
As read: kV 8.8
